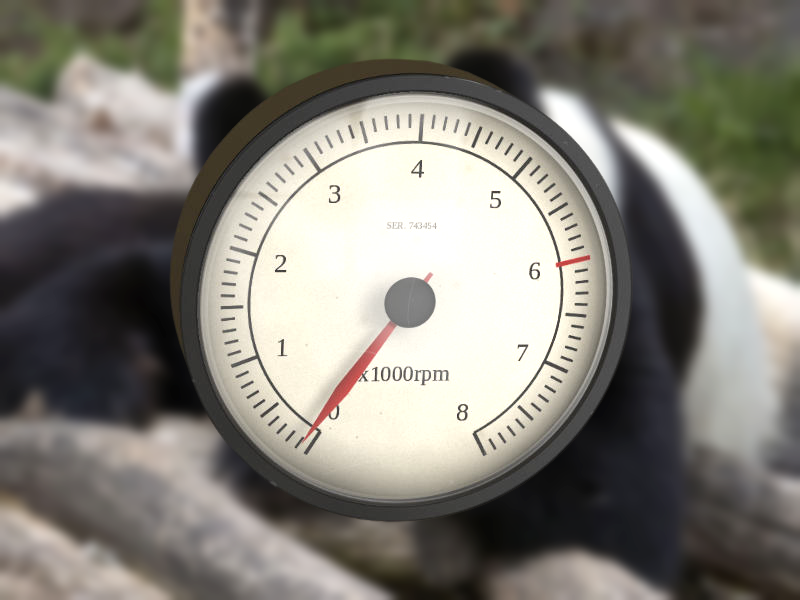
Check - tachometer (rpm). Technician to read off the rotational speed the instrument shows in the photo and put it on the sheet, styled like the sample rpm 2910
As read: rpm 100
